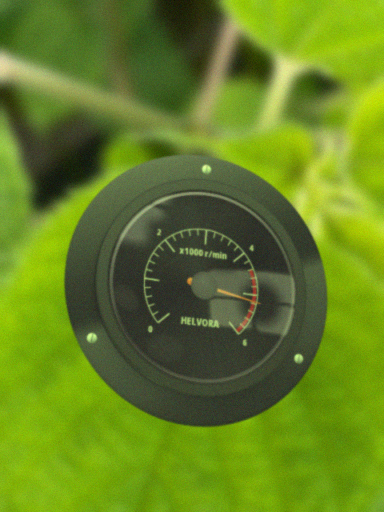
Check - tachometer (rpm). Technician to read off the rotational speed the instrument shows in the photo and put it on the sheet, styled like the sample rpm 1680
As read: rpm 5200
